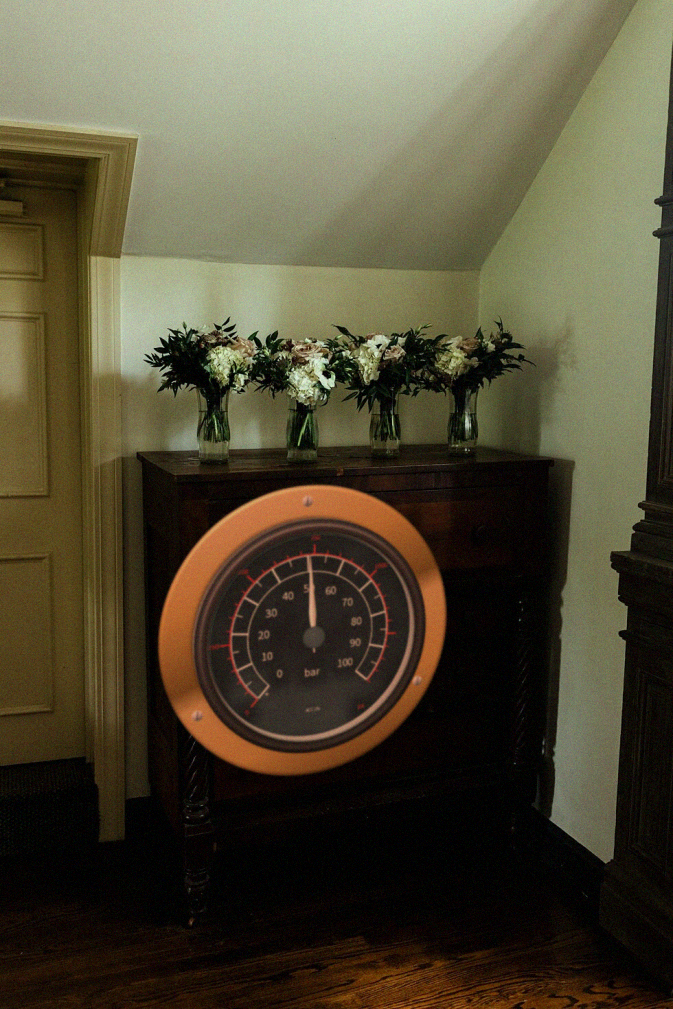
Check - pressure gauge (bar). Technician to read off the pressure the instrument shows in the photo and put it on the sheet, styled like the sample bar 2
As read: bar 50
